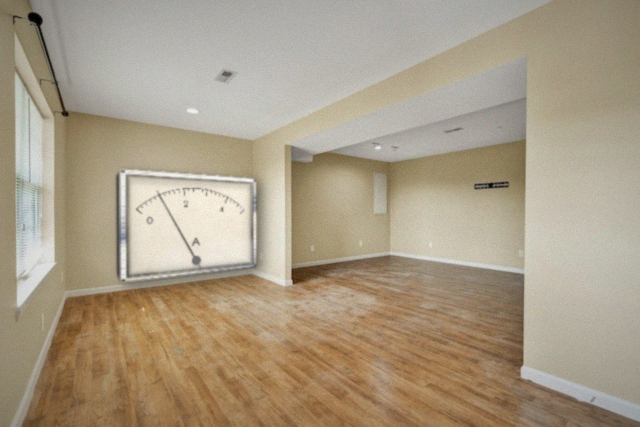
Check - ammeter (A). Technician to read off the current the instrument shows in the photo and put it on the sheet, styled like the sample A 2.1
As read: A 1
